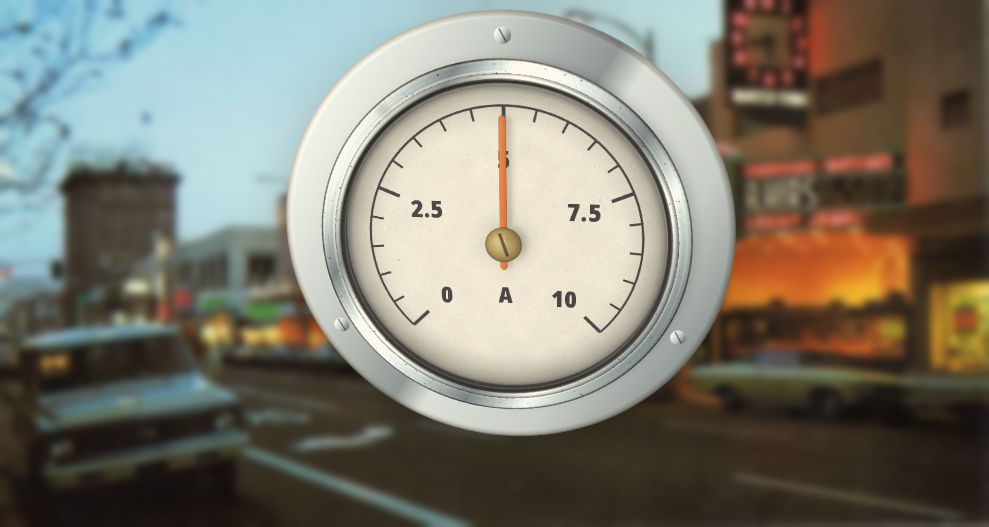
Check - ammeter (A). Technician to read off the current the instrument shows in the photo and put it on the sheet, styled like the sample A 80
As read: A 5
